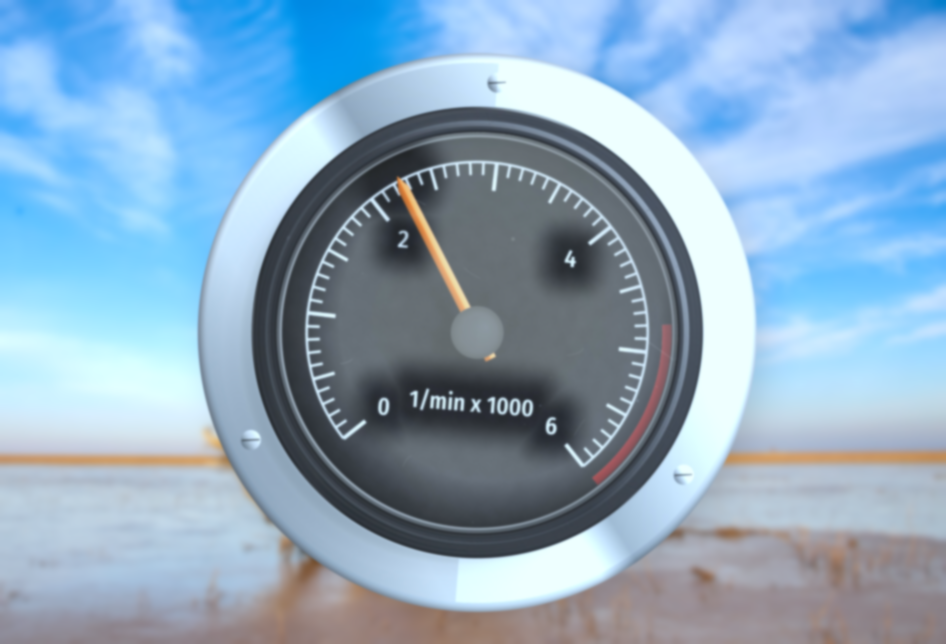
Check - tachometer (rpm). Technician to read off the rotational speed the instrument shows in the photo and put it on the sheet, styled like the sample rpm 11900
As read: rpm 2250
